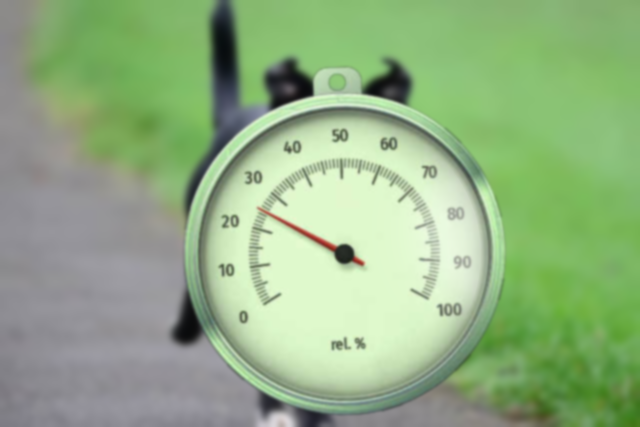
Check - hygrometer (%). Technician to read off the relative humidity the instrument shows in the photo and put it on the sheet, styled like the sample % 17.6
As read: % 25
